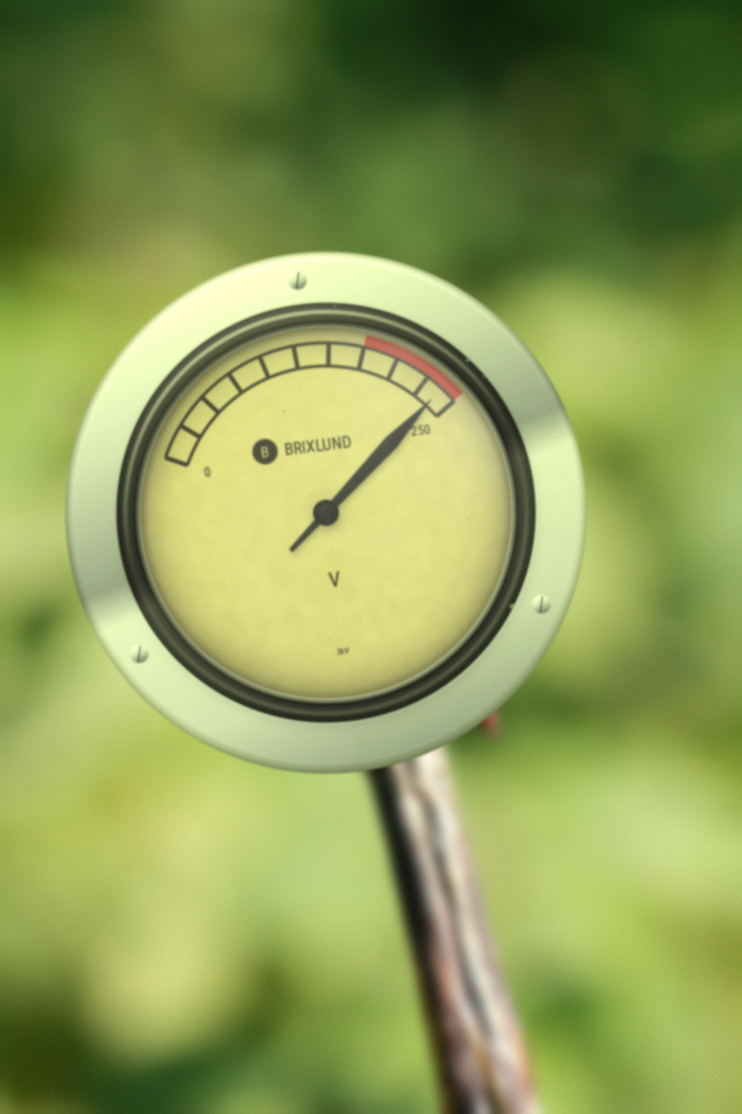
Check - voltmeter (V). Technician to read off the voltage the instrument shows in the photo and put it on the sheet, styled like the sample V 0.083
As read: V 237.5
